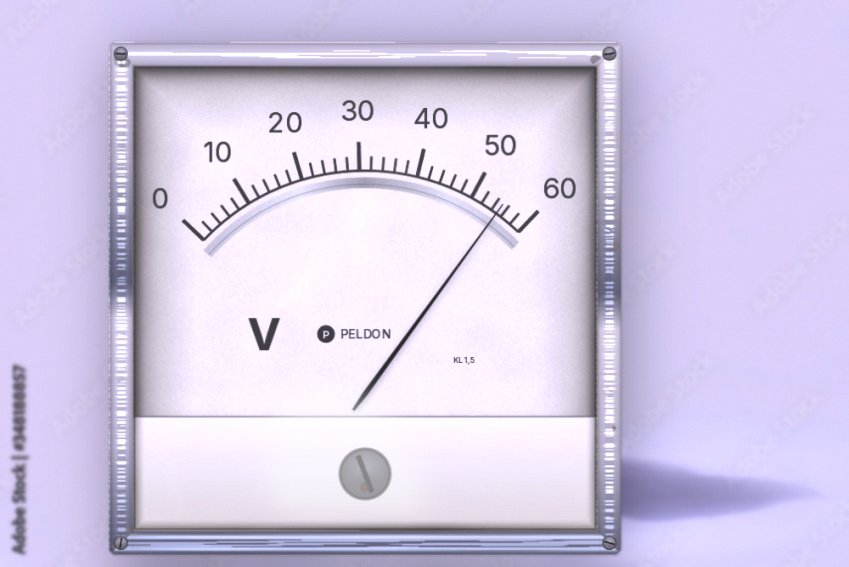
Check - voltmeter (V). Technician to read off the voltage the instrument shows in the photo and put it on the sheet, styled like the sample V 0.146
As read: V 55
